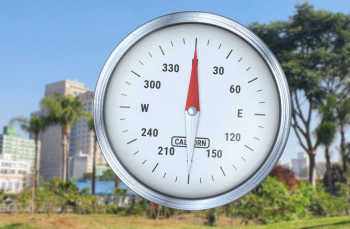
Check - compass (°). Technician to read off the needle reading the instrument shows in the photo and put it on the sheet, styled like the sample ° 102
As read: ° 0
